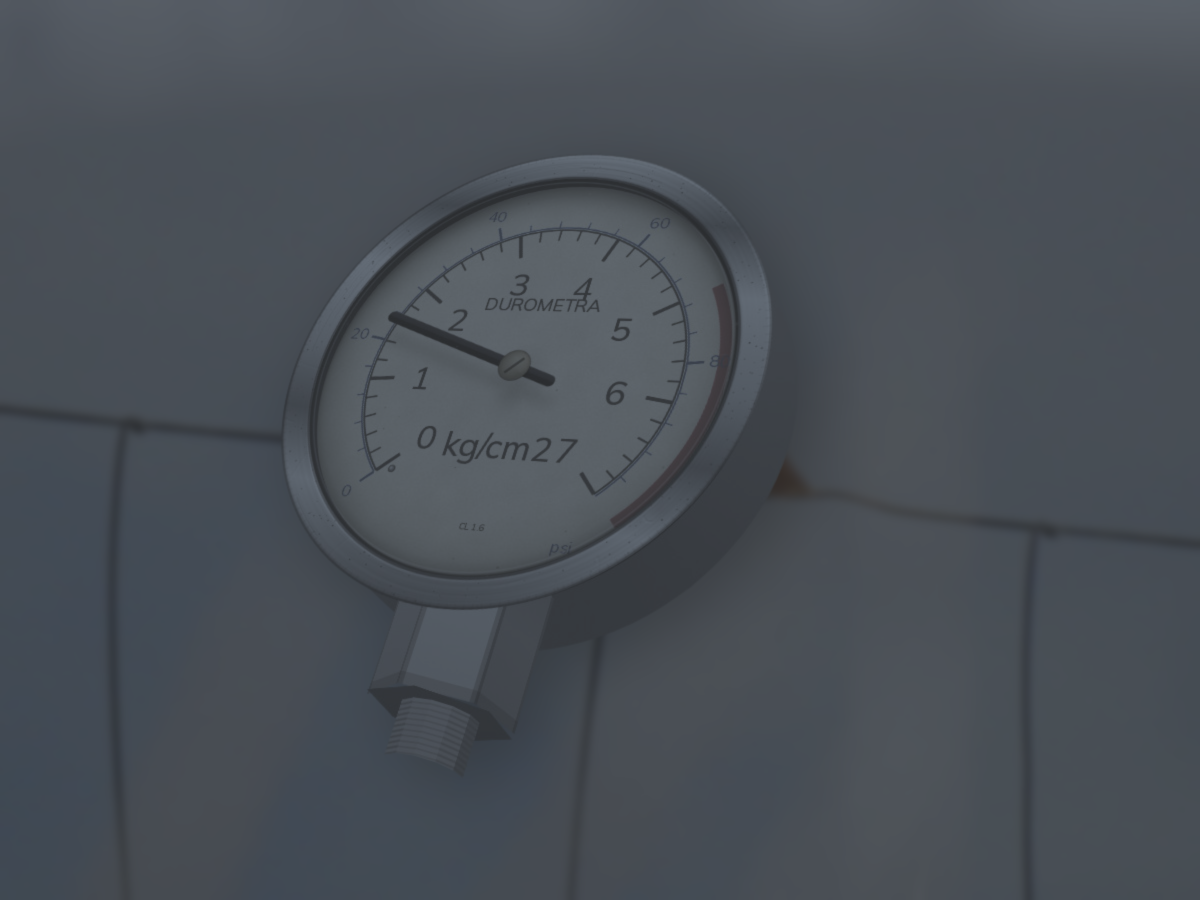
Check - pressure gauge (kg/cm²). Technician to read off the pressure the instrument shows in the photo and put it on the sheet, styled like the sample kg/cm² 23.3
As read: kg/cm² 1.6
